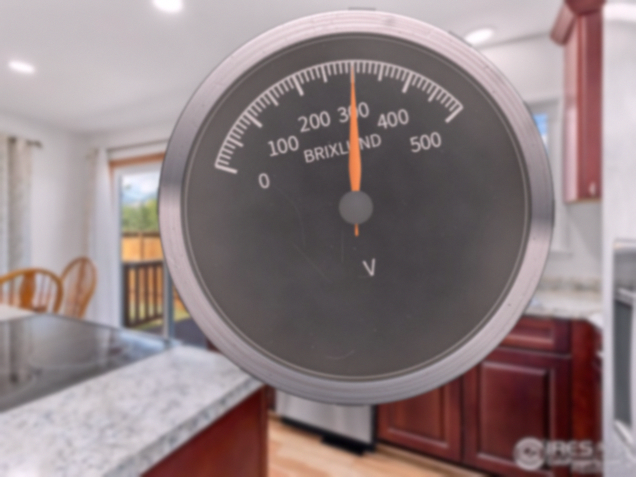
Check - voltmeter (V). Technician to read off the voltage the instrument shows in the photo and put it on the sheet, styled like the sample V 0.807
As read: V 300
